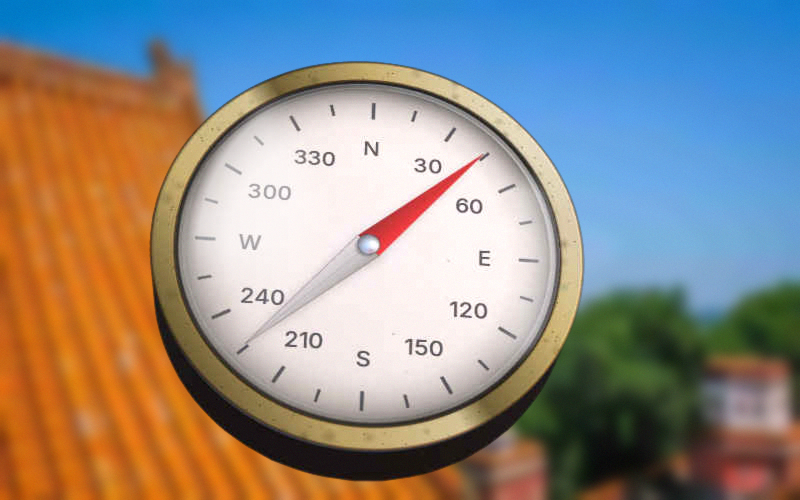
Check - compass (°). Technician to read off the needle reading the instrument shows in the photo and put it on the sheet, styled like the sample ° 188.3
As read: ° 45
